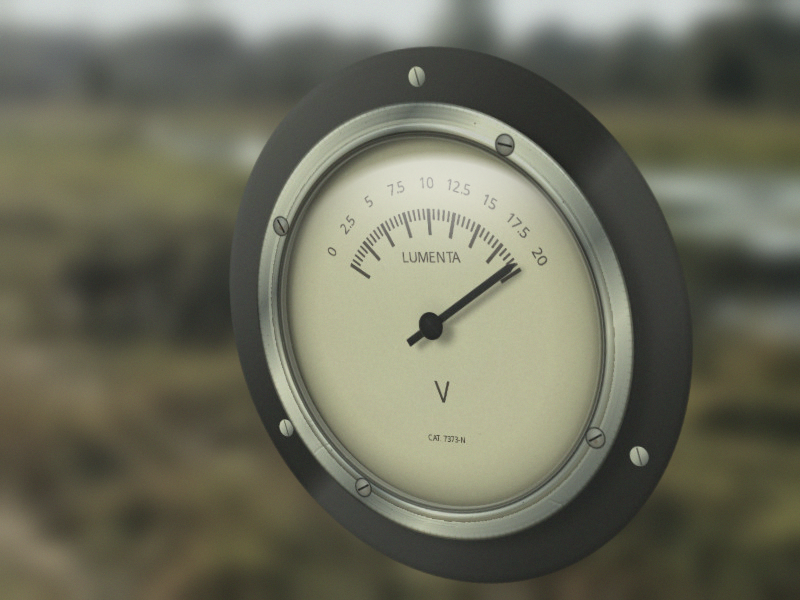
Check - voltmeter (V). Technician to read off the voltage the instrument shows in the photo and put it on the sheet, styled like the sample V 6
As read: V 19.5
